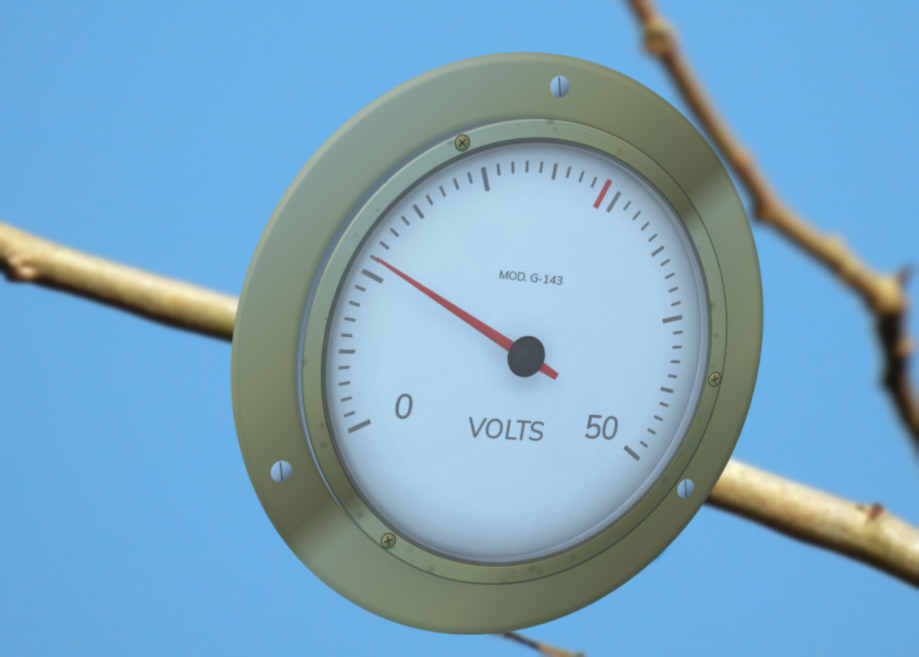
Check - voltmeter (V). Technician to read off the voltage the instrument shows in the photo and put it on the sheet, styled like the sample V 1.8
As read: V 11
